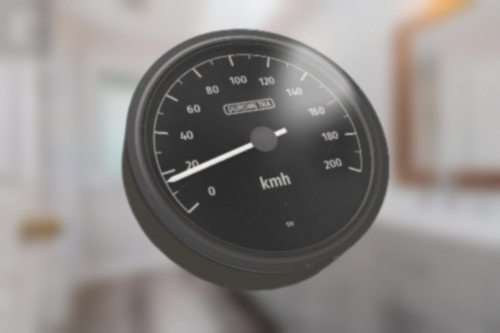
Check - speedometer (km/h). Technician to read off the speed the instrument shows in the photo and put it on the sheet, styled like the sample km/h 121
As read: km/h 15
